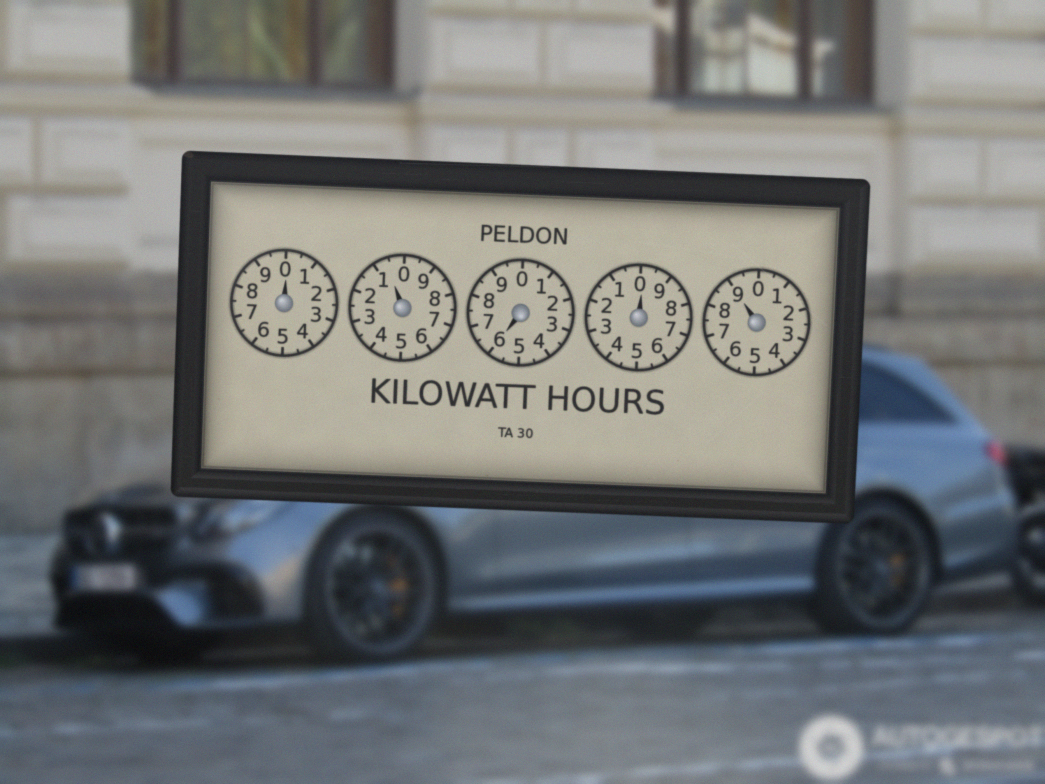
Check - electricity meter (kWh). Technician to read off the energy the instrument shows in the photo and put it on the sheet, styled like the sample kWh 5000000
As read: kWh 599
